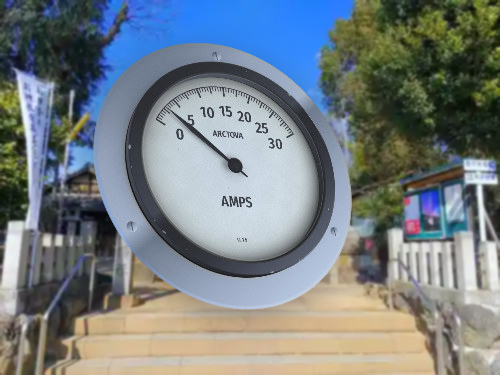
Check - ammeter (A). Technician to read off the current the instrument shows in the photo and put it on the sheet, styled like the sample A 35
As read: A 2.5
